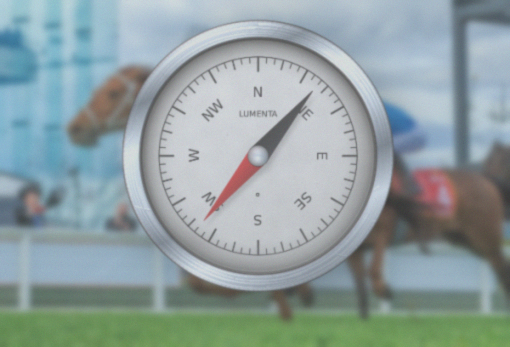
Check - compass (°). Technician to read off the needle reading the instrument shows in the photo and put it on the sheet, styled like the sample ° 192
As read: ° 220
